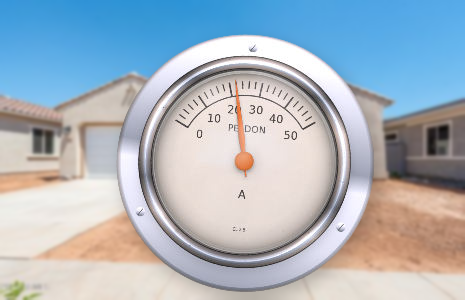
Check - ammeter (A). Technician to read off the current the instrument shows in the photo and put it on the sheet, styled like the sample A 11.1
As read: A 22
